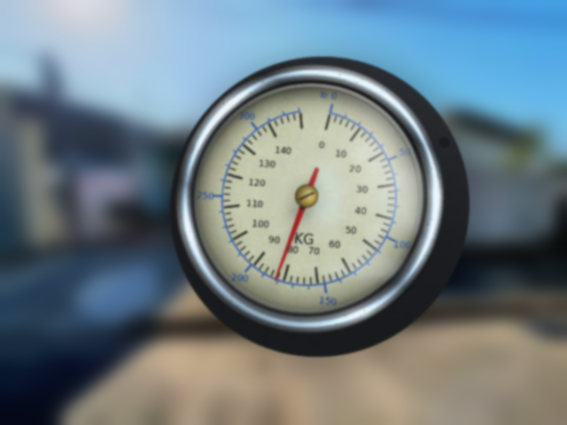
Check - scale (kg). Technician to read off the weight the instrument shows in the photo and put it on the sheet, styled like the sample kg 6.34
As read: kg 82
